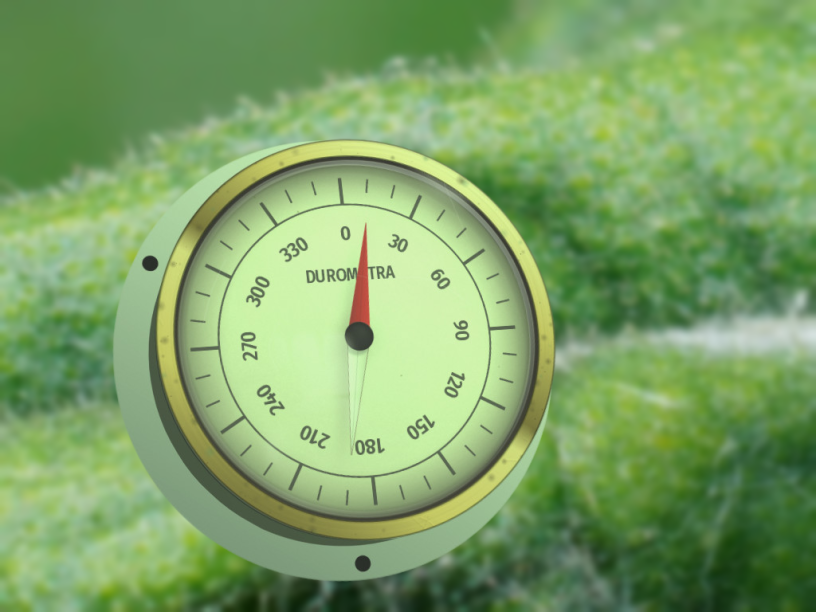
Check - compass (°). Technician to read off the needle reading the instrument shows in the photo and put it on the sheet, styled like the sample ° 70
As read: ° 10
